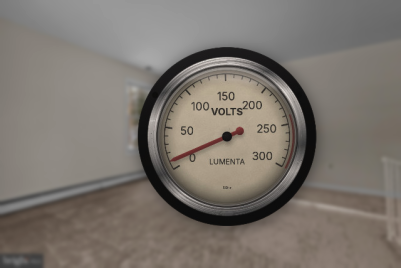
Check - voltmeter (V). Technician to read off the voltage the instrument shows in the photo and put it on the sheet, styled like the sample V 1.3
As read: V 10
